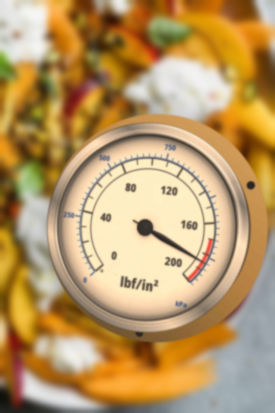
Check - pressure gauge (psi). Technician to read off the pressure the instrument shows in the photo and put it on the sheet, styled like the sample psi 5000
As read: psi 185
